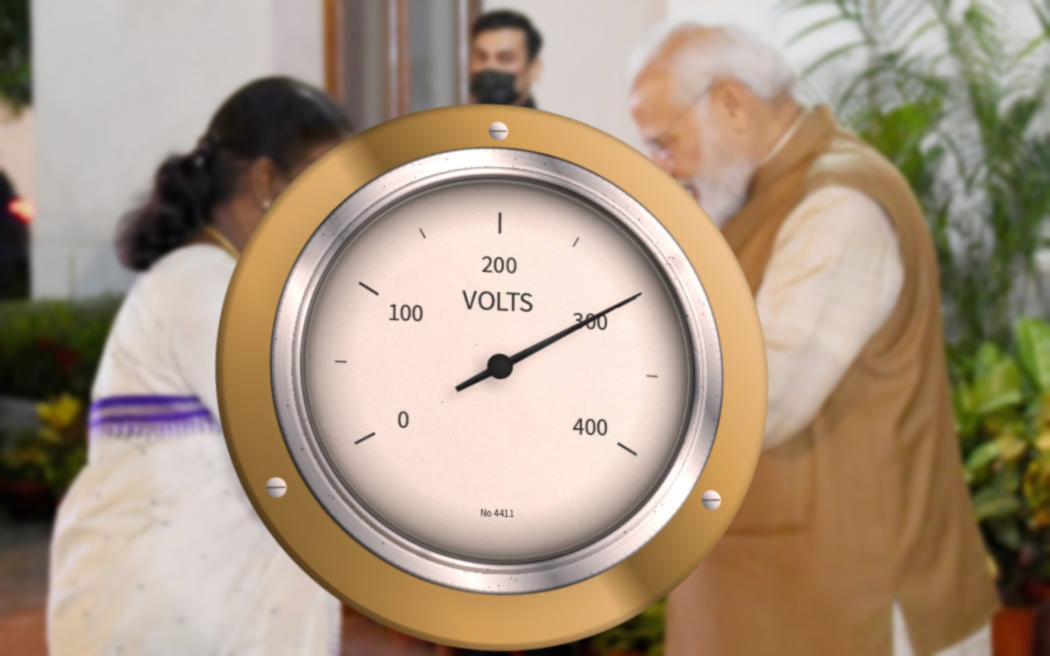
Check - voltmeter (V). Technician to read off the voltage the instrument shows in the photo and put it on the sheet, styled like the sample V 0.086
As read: V 300
